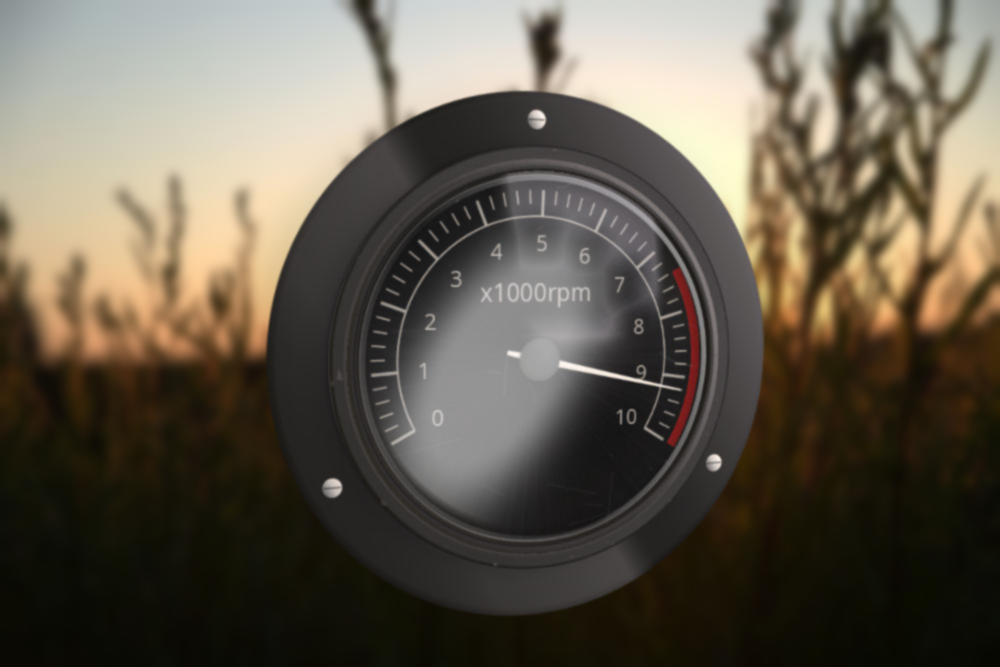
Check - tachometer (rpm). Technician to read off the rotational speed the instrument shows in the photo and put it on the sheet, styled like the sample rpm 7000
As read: rpm 9200
